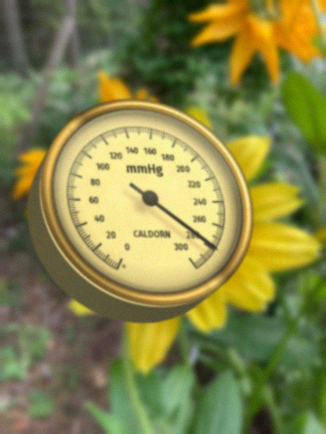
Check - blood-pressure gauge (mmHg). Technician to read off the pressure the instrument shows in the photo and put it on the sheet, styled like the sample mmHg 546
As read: mmHg 280
